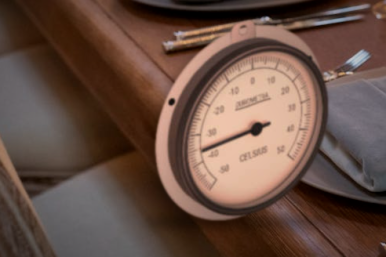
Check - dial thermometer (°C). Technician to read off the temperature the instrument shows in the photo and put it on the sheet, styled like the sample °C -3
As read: °C -35
